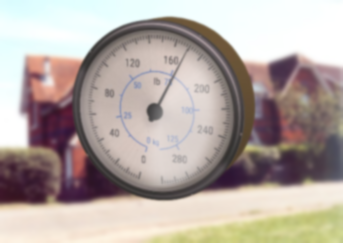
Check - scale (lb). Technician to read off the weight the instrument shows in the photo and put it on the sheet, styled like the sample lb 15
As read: lb 170
